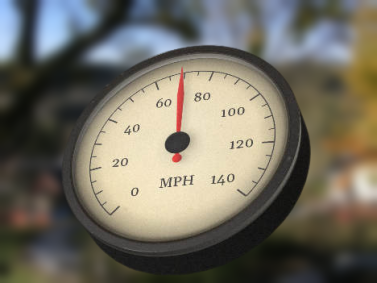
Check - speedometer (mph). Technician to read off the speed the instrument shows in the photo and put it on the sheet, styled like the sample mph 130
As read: mph 70
